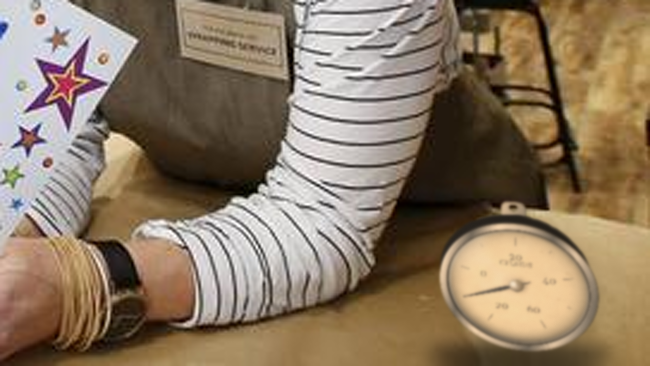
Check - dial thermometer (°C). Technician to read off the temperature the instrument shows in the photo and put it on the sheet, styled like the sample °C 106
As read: °C -10
